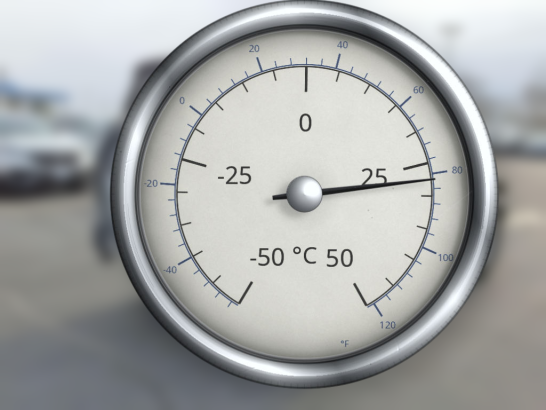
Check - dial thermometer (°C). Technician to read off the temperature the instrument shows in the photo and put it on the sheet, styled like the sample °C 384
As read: °C 27.5
